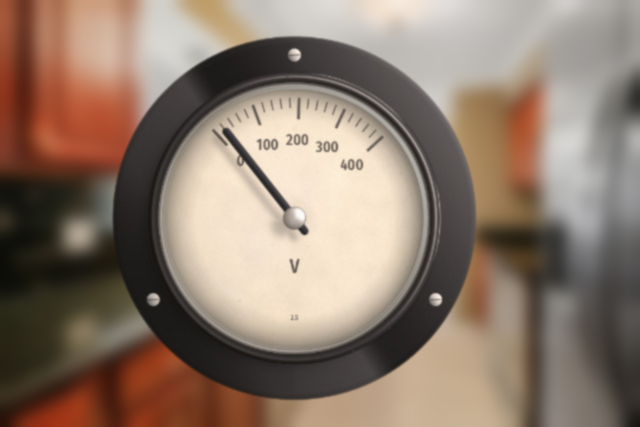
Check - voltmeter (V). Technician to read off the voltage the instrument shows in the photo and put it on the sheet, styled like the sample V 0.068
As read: V 20
